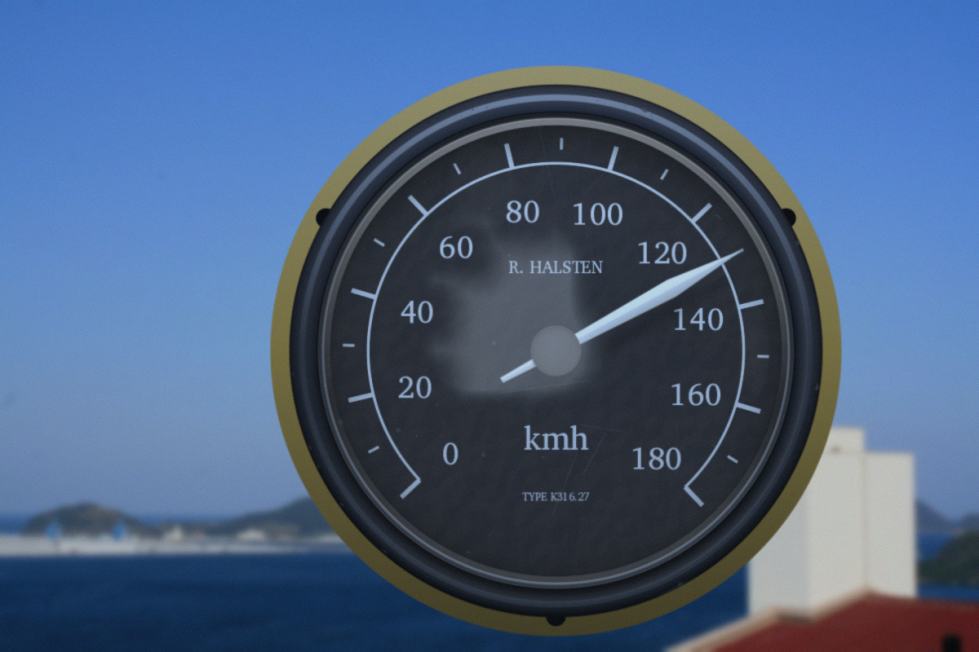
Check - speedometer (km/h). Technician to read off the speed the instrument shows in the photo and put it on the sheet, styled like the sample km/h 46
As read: km/h 130
